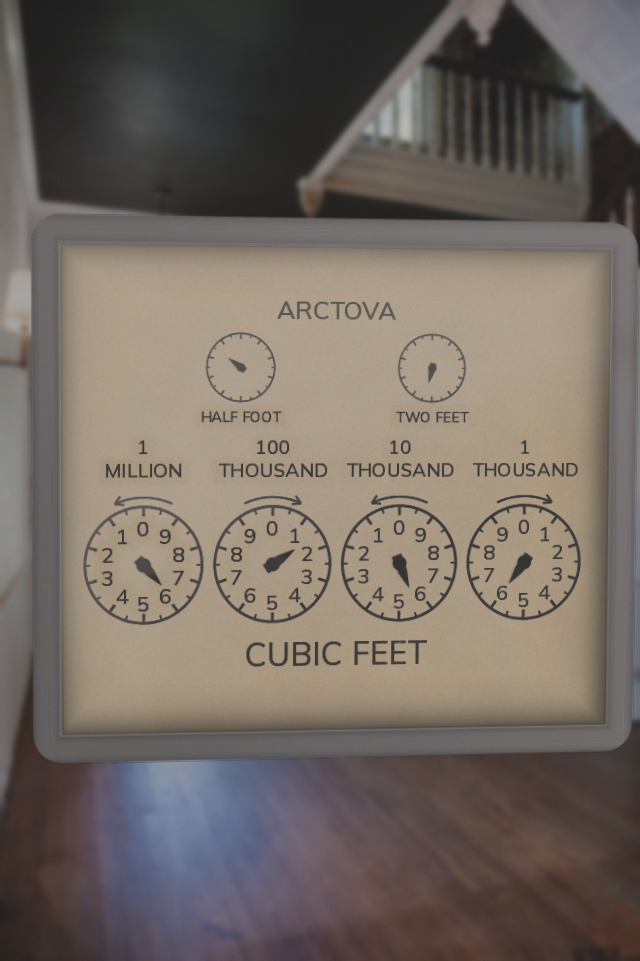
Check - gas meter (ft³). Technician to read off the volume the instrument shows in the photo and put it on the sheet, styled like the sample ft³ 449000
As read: ft³ 615600
